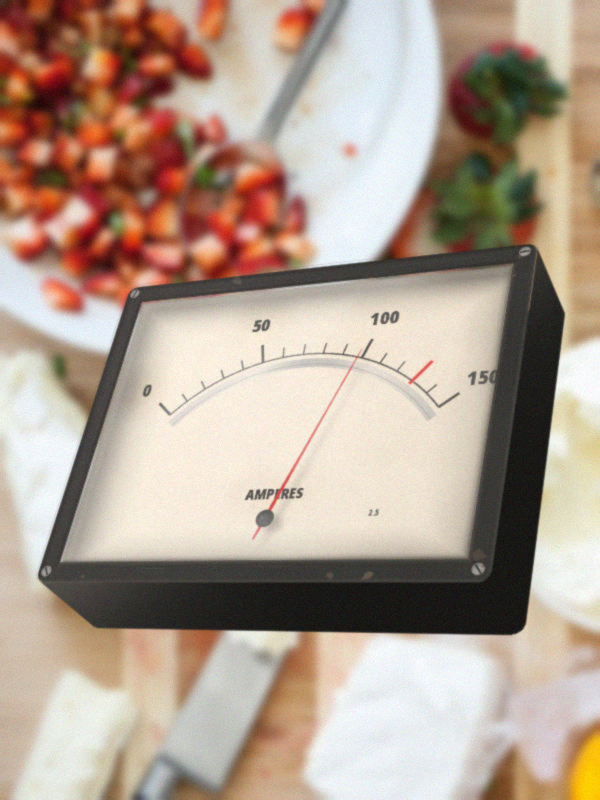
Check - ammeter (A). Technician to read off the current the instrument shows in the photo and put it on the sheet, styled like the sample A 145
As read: A 100
